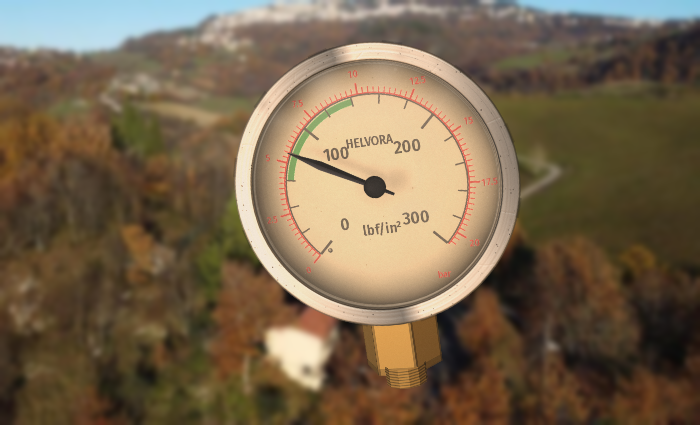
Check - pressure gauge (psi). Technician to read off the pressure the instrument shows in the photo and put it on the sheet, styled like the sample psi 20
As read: psi 80
